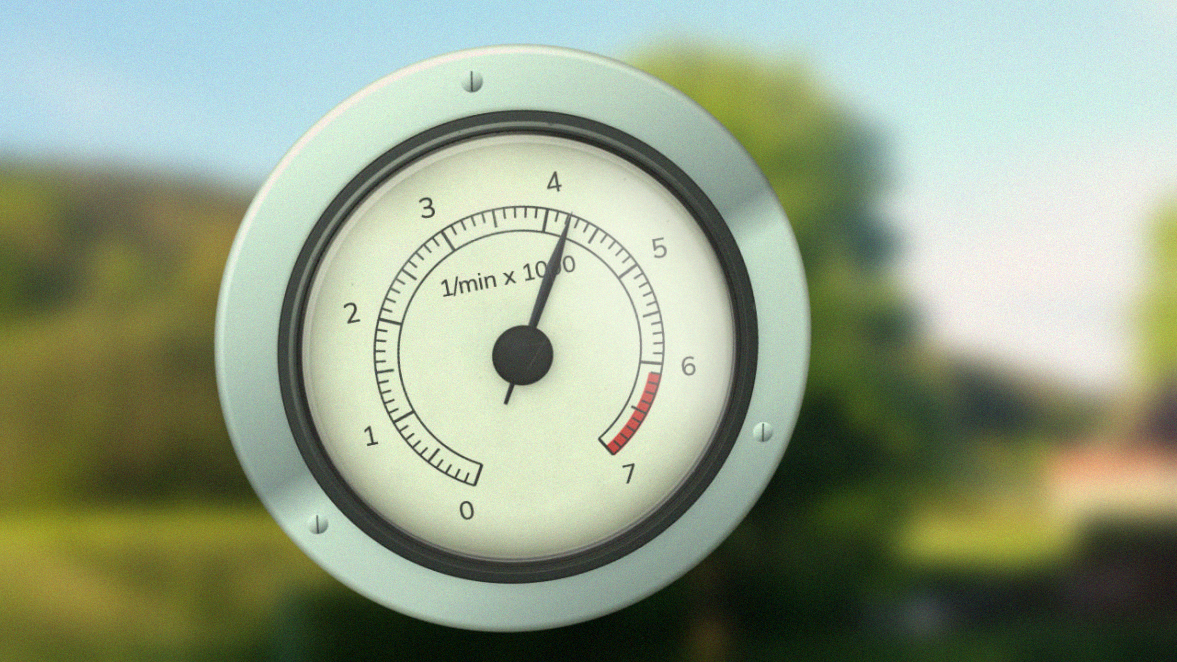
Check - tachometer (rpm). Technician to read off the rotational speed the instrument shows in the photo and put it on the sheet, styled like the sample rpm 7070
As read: rpm 4200
